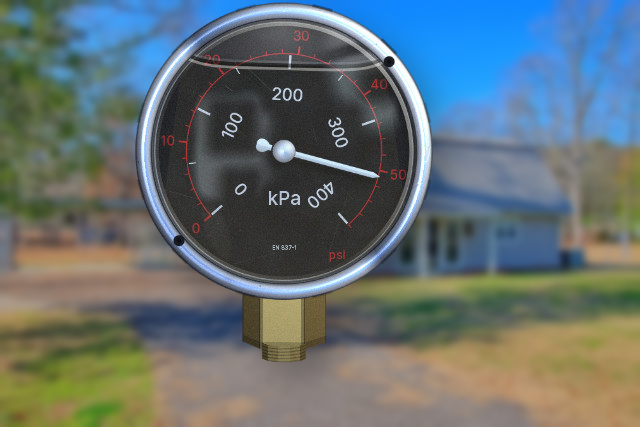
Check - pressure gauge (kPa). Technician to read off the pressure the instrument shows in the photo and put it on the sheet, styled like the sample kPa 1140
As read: kPa 350
